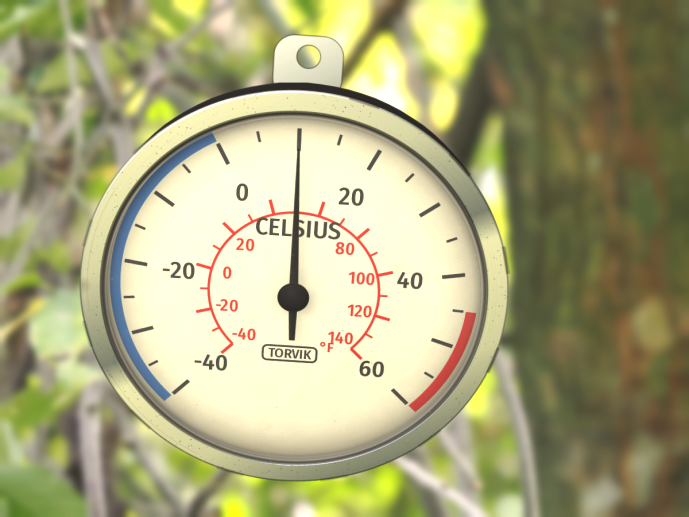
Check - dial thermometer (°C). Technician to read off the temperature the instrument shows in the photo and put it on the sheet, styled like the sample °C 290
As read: °C 10
